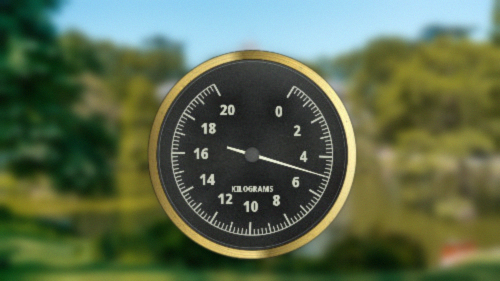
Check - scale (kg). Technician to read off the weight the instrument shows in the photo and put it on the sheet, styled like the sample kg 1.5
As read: kg 5
